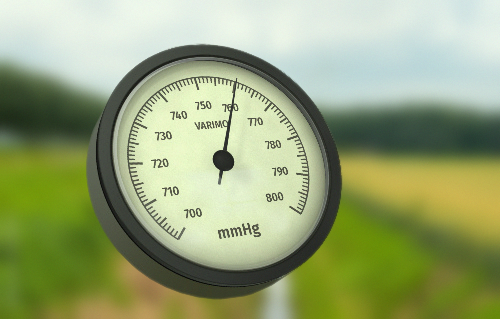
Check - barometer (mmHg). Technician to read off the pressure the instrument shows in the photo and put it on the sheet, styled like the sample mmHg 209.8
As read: mmHg 760
